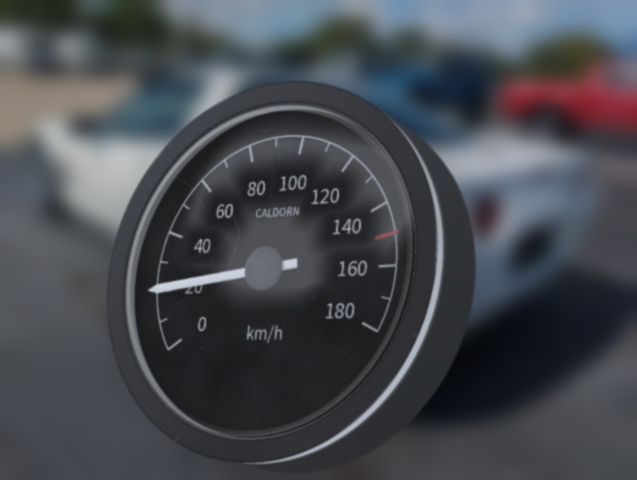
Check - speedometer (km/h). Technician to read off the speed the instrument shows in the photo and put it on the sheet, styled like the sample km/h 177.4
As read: km/h 20
